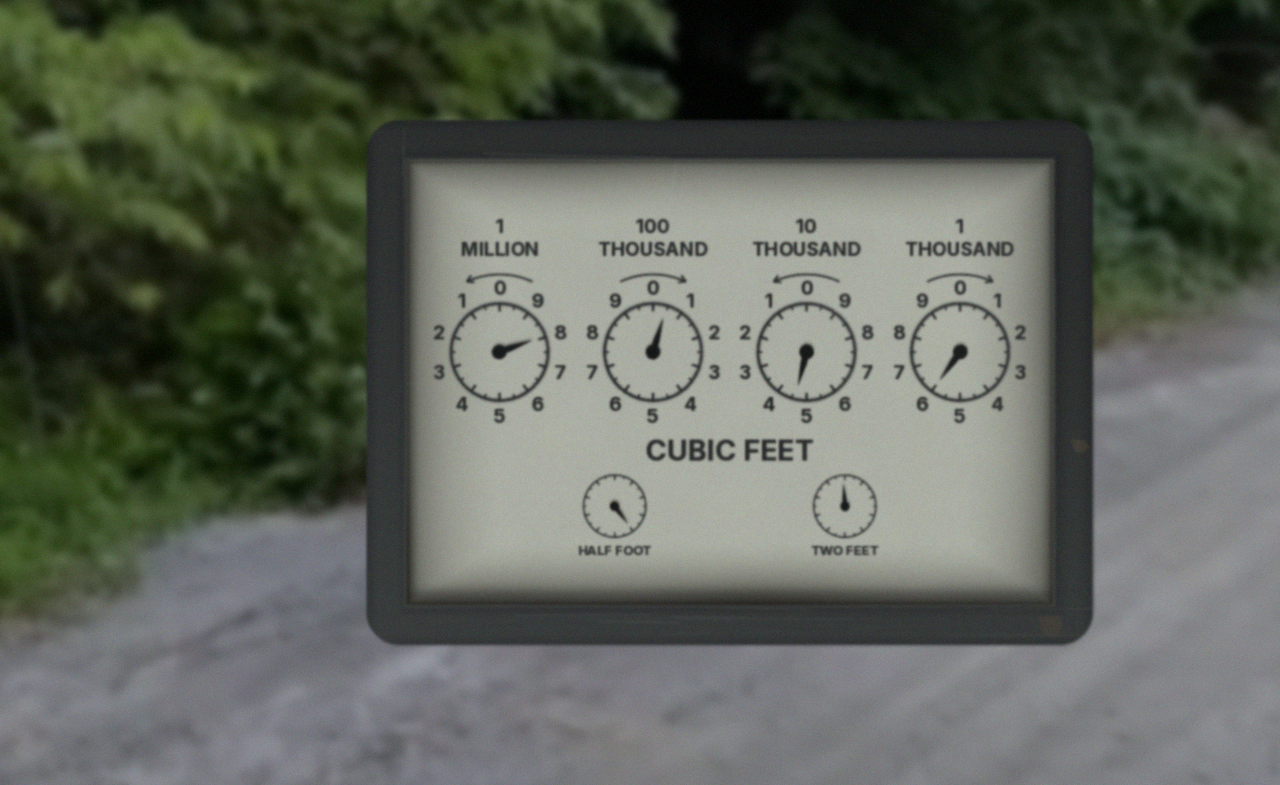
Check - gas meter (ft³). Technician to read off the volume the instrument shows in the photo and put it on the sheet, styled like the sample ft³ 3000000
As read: ft³ 804600
